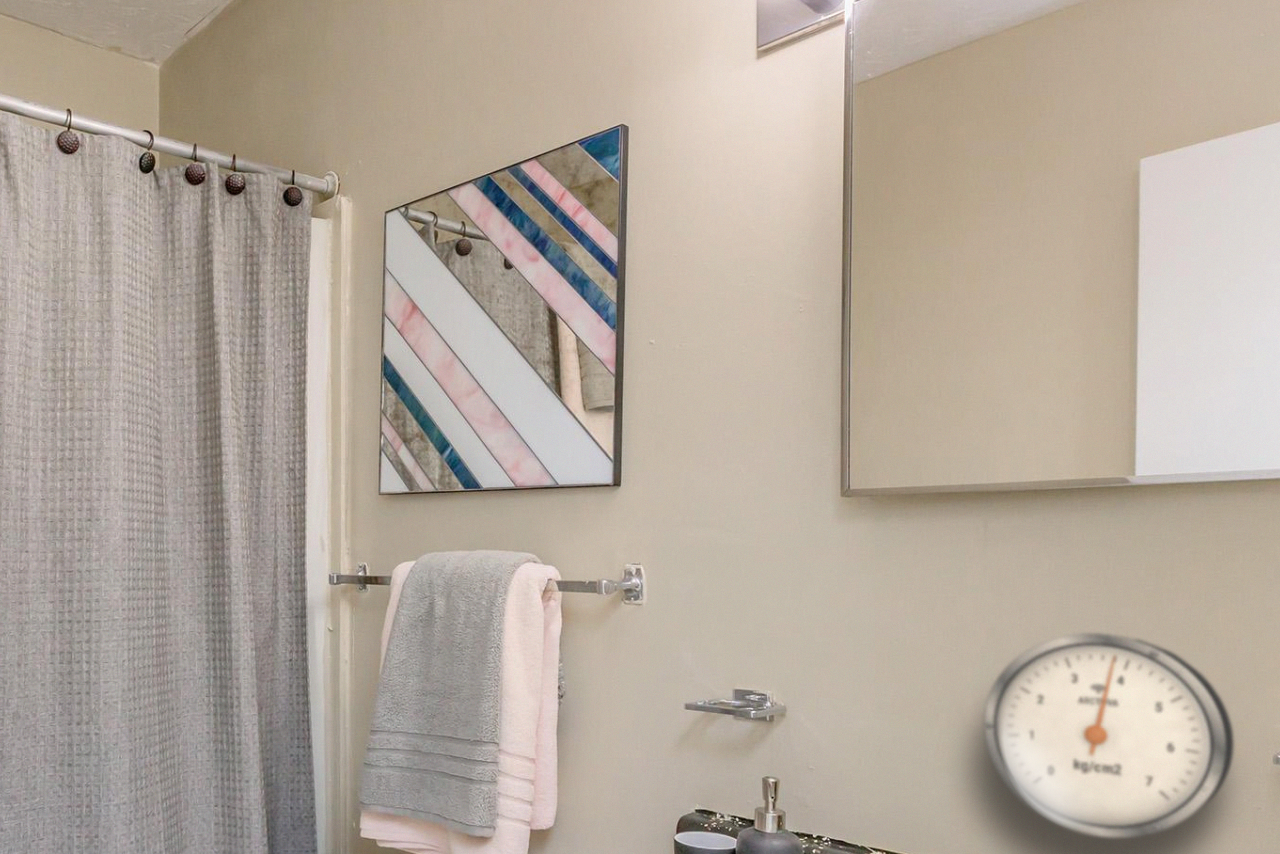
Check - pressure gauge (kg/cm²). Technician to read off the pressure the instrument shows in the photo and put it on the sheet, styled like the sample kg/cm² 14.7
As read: kg/cm² 3.8
